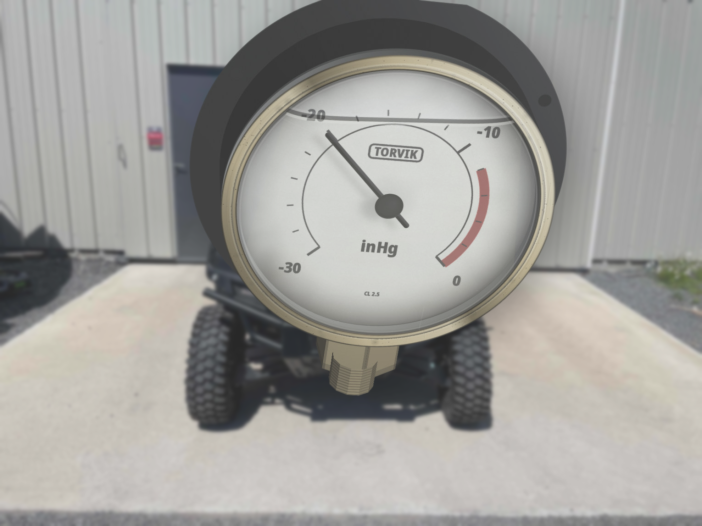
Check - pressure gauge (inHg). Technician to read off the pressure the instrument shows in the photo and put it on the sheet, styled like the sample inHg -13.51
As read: inHg -20
